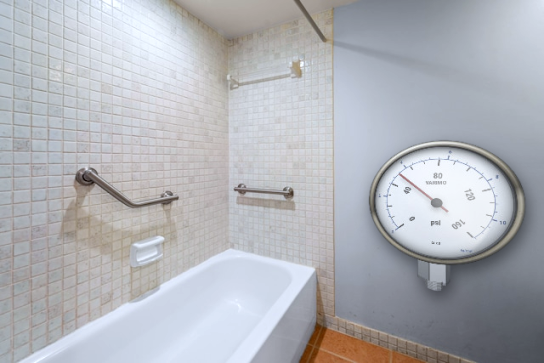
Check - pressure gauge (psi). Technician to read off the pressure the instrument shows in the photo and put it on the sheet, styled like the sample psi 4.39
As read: psi 50
